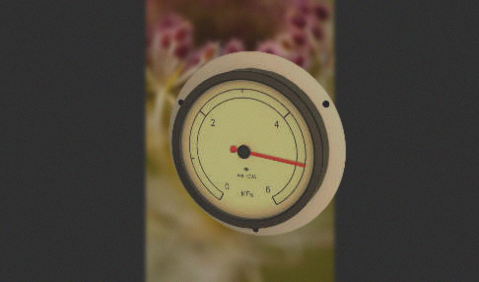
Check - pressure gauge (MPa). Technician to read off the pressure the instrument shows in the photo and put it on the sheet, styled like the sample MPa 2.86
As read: MPa 5
